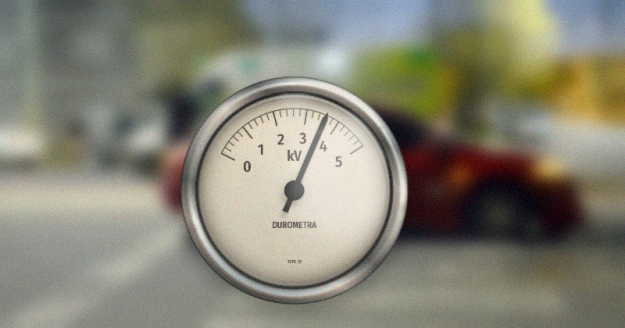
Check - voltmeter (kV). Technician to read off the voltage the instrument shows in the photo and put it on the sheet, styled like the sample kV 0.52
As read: kV 3.6
